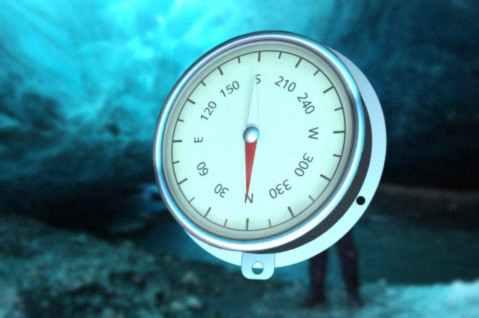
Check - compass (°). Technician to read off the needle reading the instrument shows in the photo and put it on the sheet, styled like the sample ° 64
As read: ° 0
